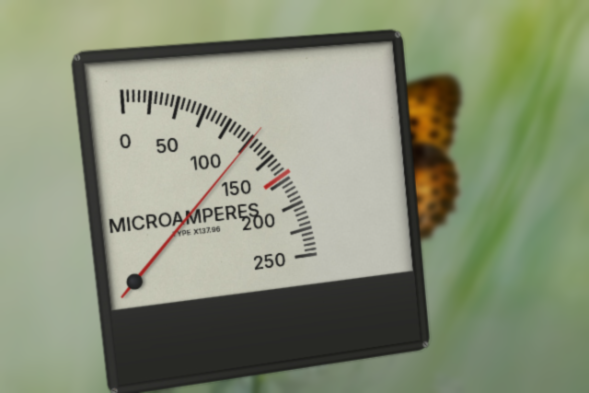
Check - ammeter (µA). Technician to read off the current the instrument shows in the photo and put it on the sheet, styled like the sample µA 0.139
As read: µA 125
